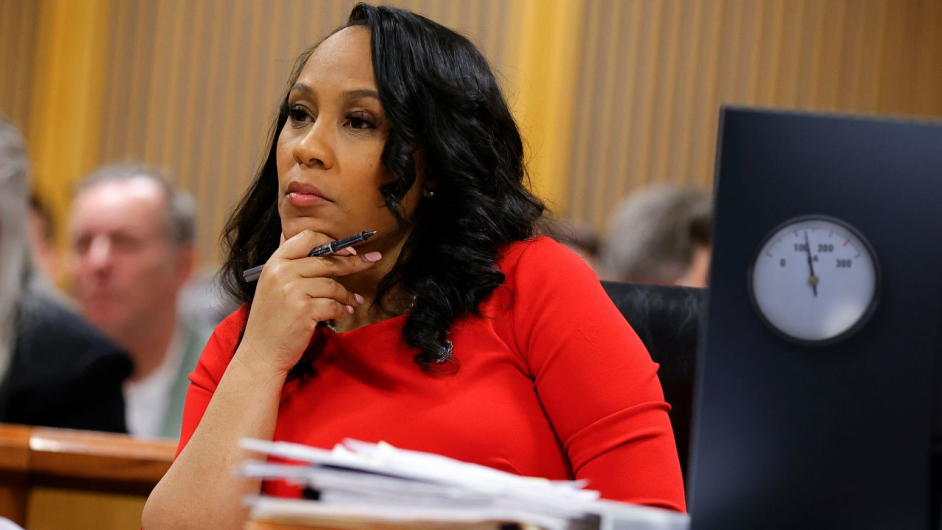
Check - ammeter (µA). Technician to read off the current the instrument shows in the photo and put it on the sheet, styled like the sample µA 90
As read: µA 125
